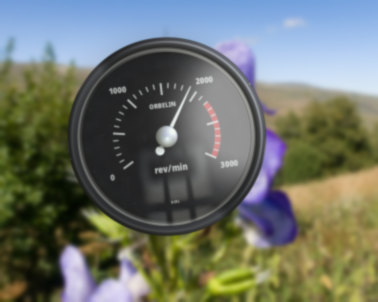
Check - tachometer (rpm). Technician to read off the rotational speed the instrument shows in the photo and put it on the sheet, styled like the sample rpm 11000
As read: rpm 1900
